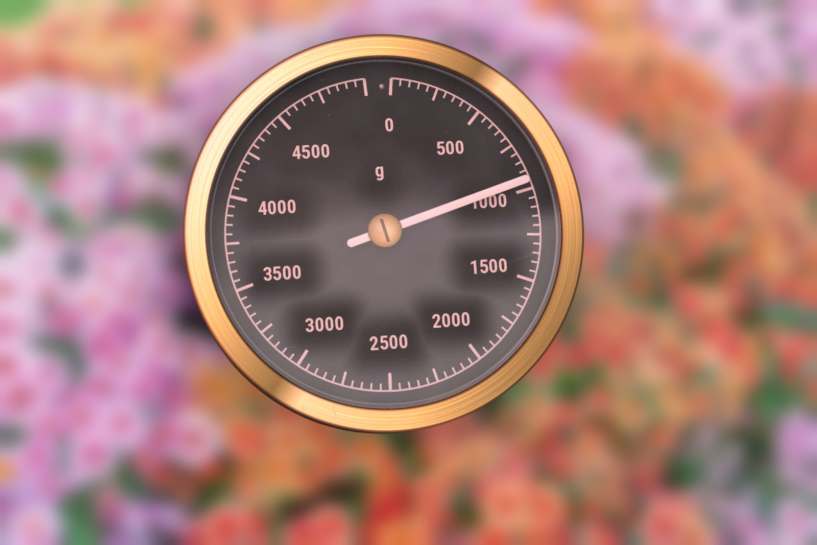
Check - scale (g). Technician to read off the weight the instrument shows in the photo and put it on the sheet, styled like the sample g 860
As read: g 950
